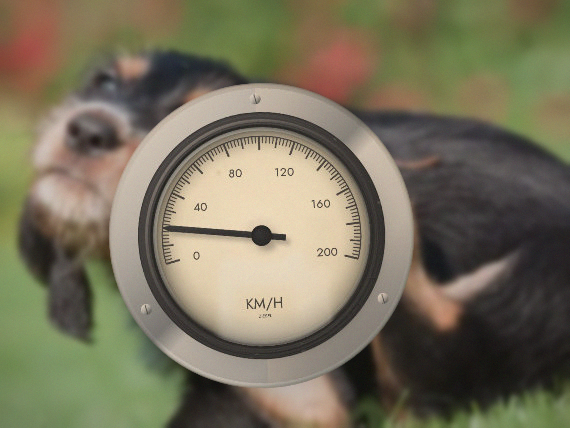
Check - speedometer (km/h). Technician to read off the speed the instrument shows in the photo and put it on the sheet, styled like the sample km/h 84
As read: km/h 20
